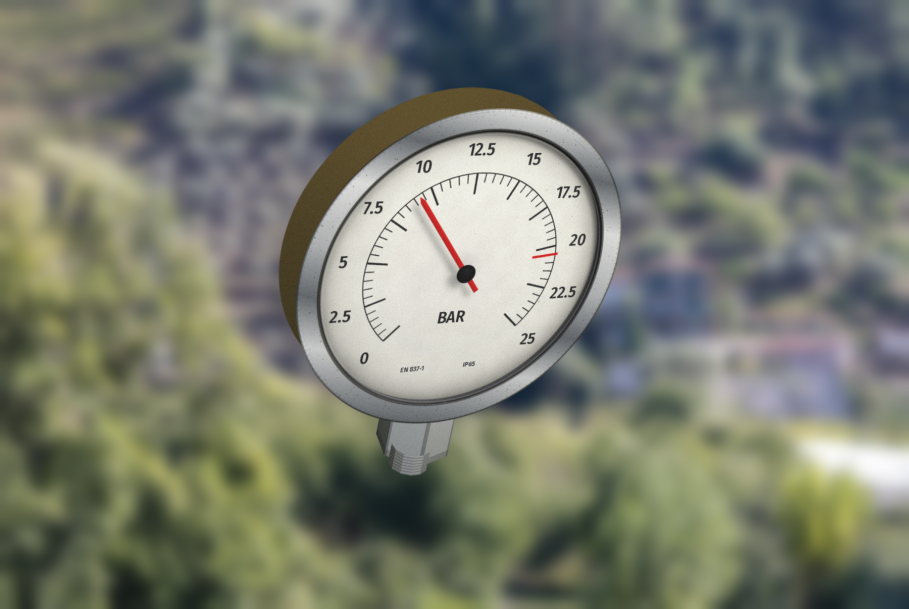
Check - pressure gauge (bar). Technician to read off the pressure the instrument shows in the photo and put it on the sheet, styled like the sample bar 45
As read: bar 9.25
